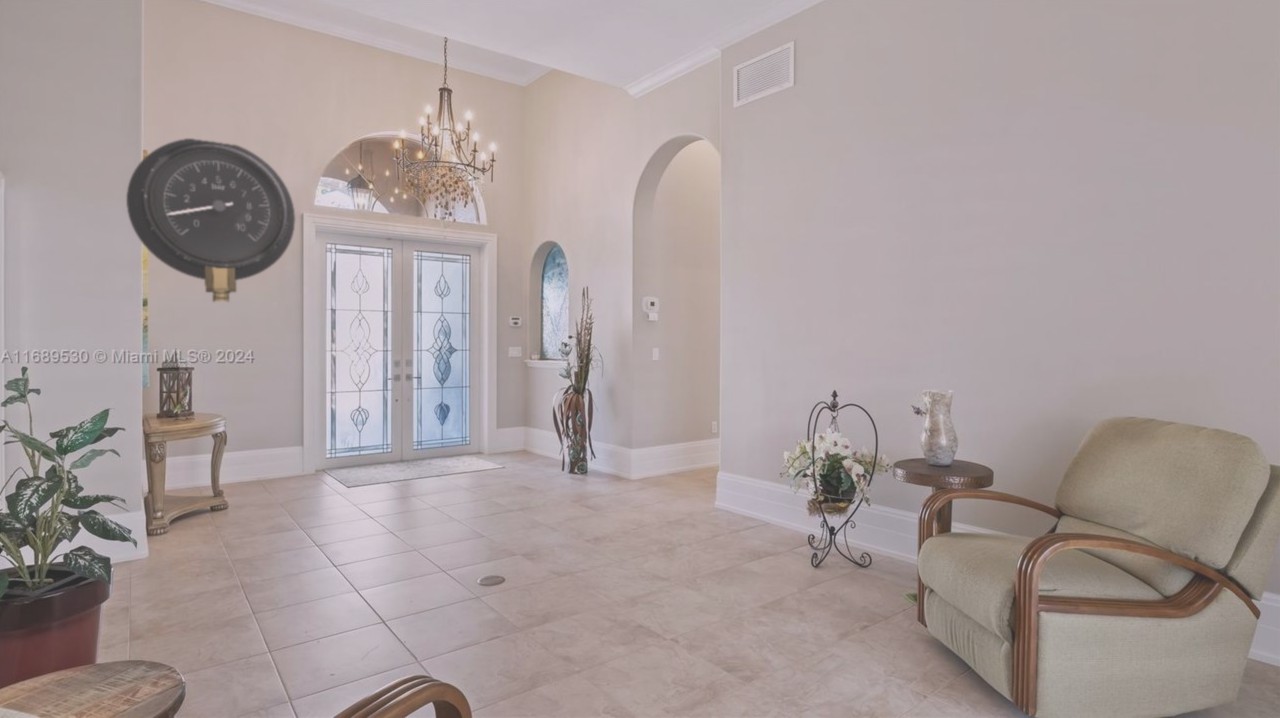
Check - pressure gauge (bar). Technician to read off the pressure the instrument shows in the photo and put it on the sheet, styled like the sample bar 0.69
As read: bar 1
